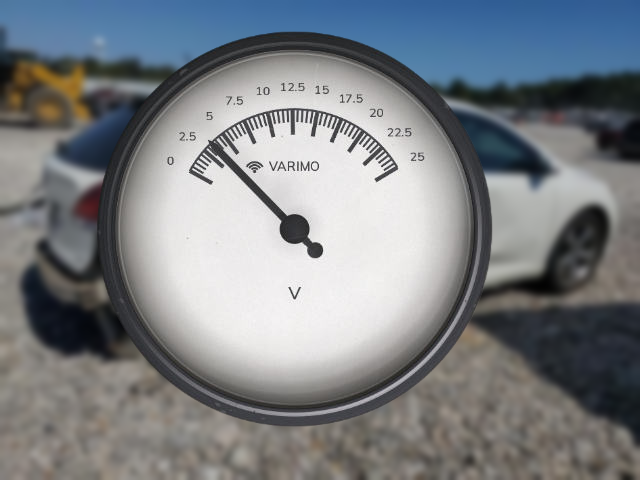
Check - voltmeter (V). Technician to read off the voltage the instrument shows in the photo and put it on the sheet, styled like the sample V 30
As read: V 3.5
